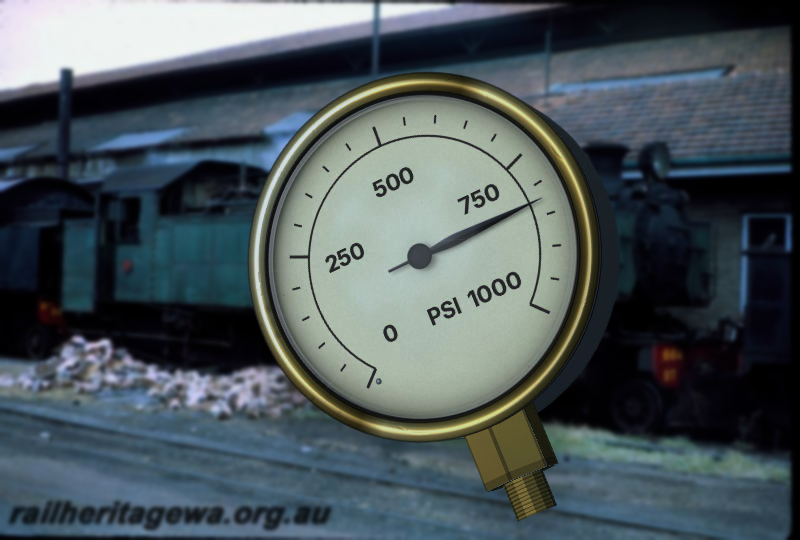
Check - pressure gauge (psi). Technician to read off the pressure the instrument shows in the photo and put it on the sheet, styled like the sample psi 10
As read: psi 825
